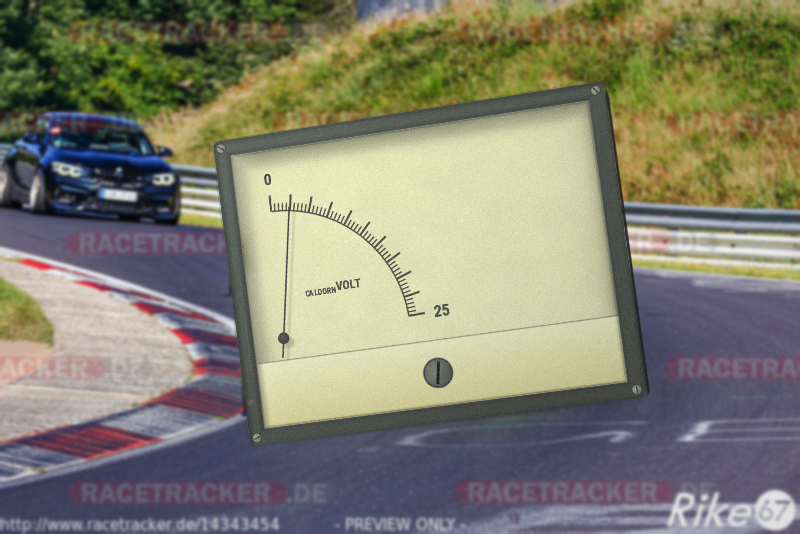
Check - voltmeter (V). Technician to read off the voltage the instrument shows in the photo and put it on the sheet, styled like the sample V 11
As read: V 2.5
